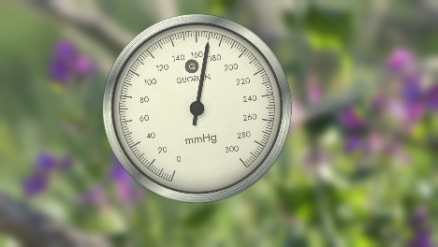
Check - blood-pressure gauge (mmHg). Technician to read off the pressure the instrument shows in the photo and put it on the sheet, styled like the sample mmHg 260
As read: mmHg 170
